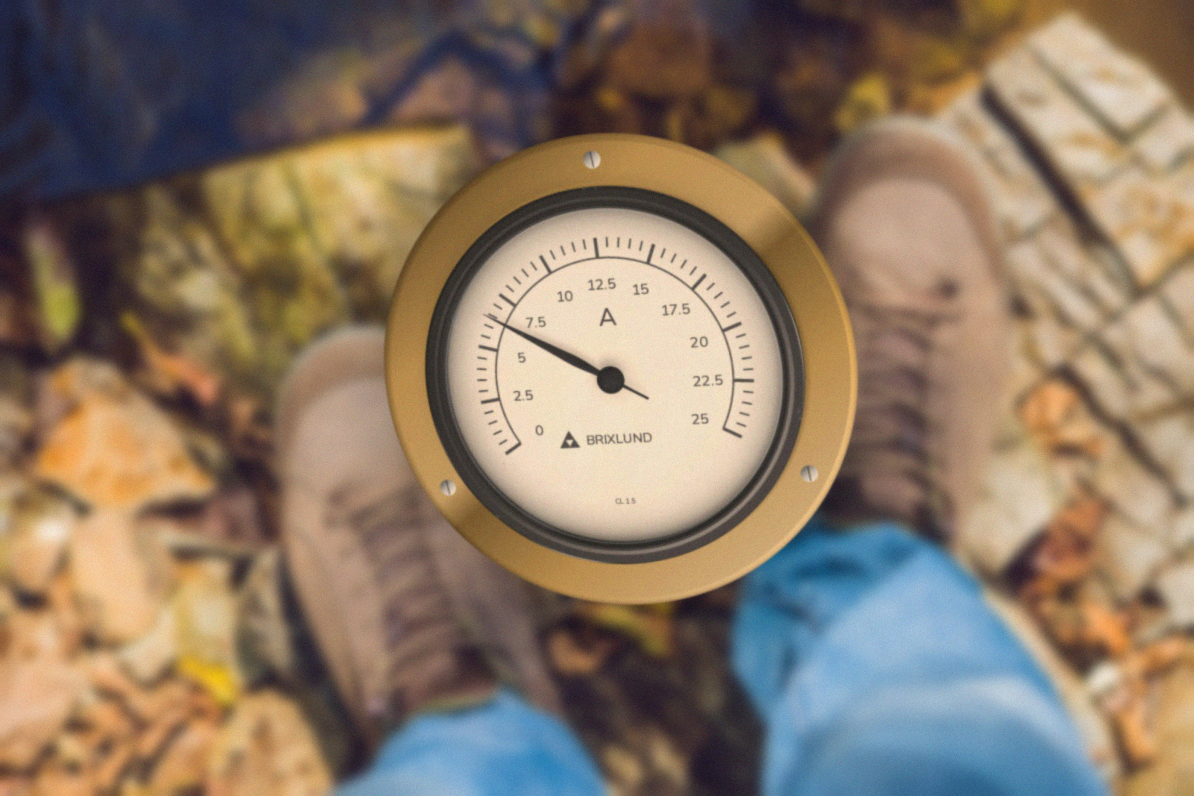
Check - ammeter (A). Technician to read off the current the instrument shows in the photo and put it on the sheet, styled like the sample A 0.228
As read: A 6.5
